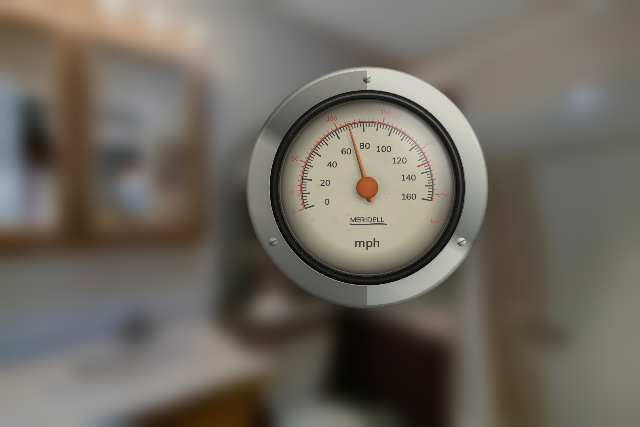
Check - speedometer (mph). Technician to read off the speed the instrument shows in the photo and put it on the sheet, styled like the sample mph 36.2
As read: mph 70
